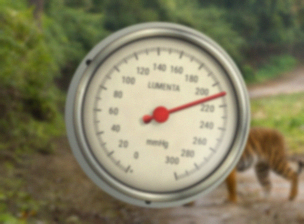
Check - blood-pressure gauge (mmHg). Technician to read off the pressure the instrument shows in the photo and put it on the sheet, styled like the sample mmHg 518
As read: mmHg 210
